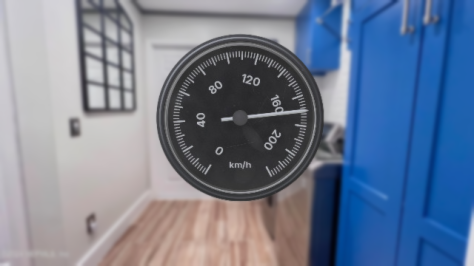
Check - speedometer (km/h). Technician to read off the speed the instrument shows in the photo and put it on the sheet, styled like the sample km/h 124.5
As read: km/h 170
